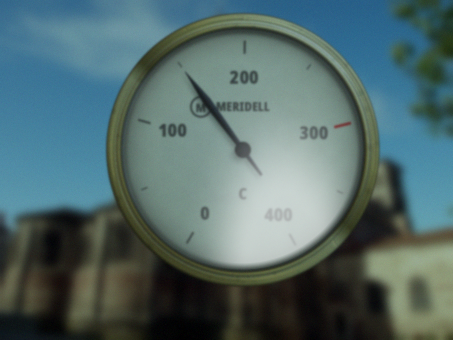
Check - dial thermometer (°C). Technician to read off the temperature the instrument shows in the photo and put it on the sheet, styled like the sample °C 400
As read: °C 150
